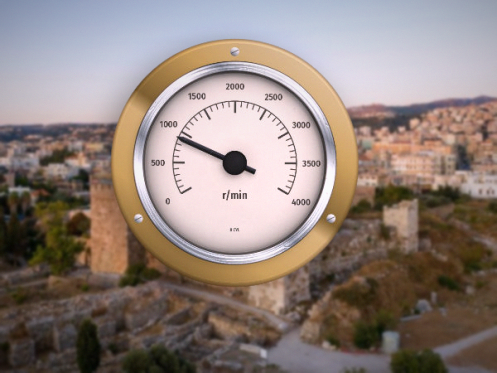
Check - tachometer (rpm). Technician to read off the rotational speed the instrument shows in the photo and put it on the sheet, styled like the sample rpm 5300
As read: rpm 900
